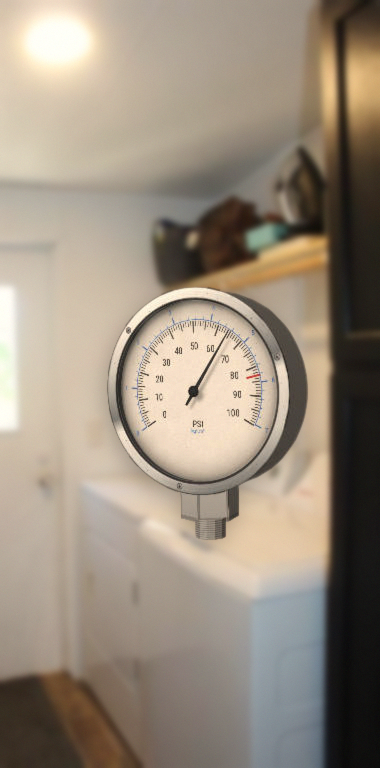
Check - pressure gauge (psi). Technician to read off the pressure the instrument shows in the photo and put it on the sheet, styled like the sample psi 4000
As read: psi 65
